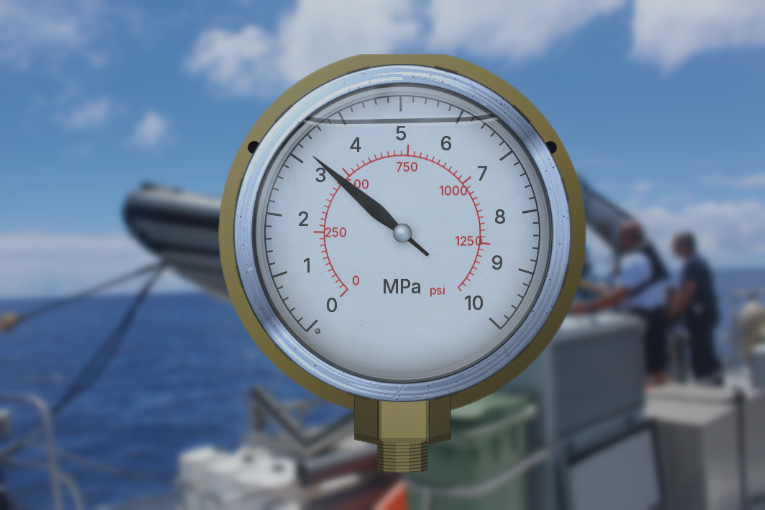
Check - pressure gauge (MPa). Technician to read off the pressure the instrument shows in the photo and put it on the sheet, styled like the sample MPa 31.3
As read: MPa 3.2
